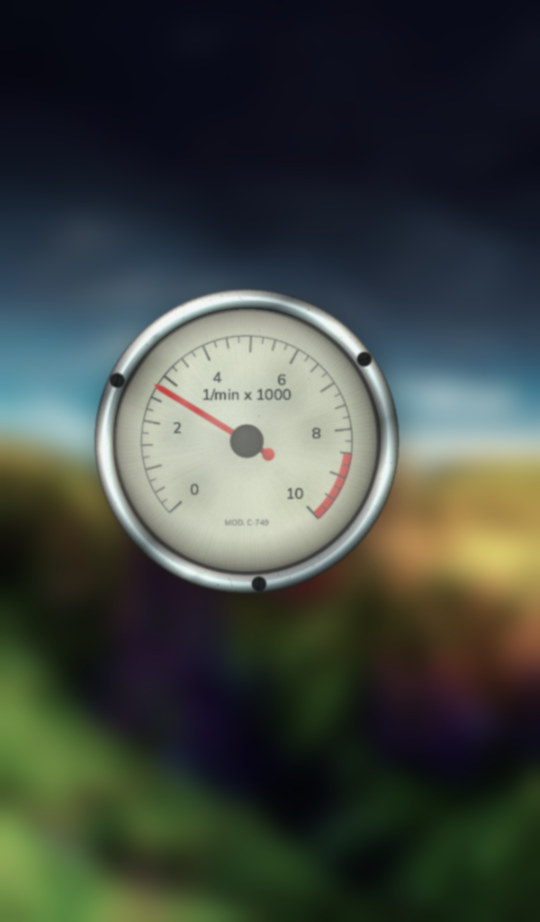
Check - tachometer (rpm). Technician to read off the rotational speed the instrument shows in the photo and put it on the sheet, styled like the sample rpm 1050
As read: rpm 2750
